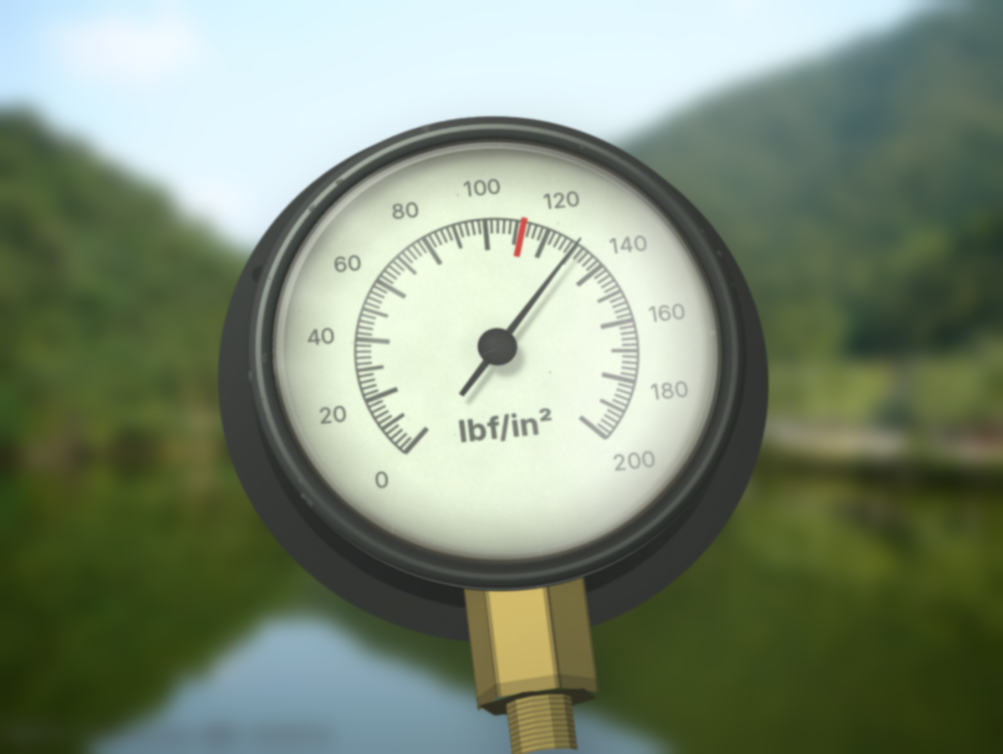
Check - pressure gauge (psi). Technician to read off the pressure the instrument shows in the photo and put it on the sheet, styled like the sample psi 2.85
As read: psi 130
